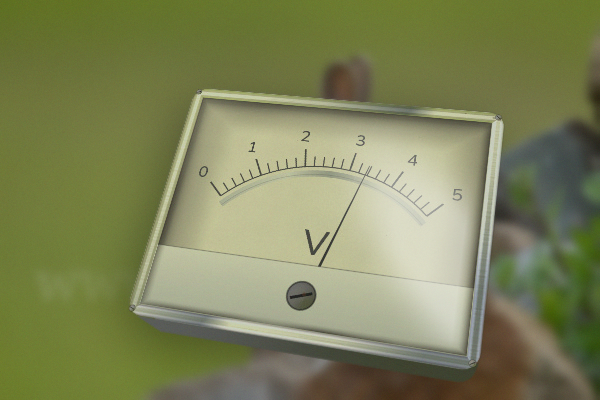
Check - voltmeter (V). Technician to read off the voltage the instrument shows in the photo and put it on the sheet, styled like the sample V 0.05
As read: V 3.4
